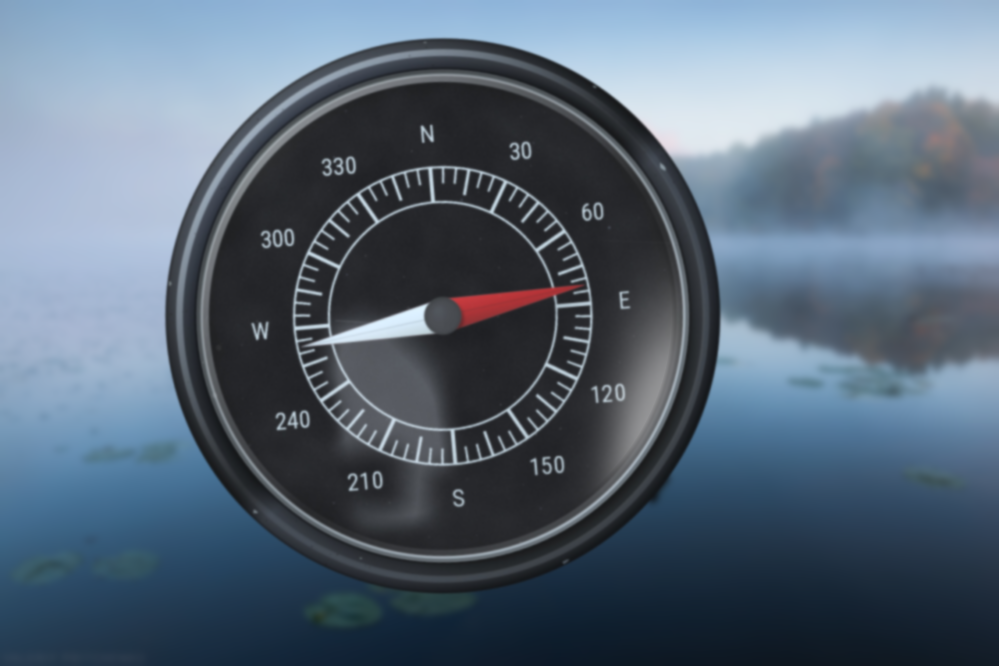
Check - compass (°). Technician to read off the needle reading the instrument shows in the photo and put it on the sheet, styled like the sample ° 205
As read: ° 82.5
